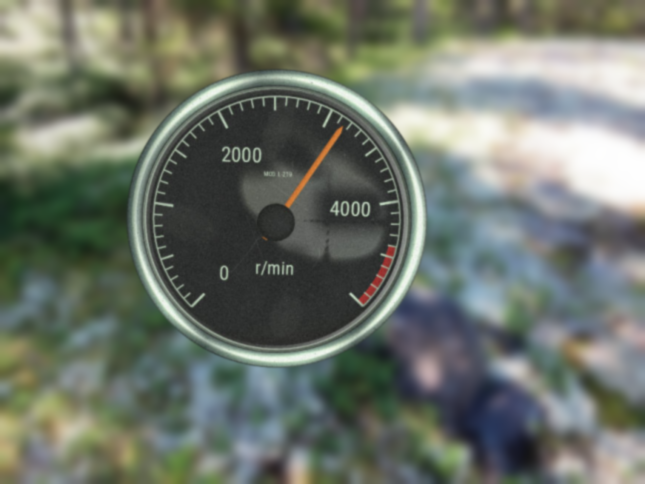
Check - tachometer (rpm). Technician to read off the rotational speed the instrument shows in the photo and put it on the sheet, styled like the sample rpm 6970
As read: rpm 3150
